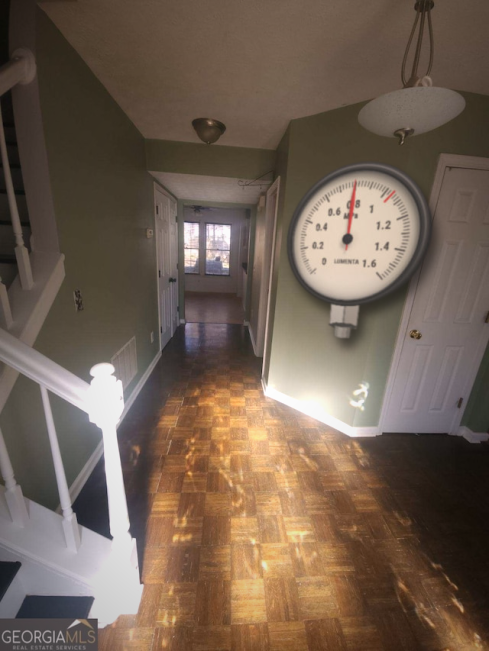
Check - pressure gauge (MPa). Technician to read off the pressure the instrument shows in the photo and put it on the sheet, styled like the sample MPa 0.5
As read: MPa 0.8
